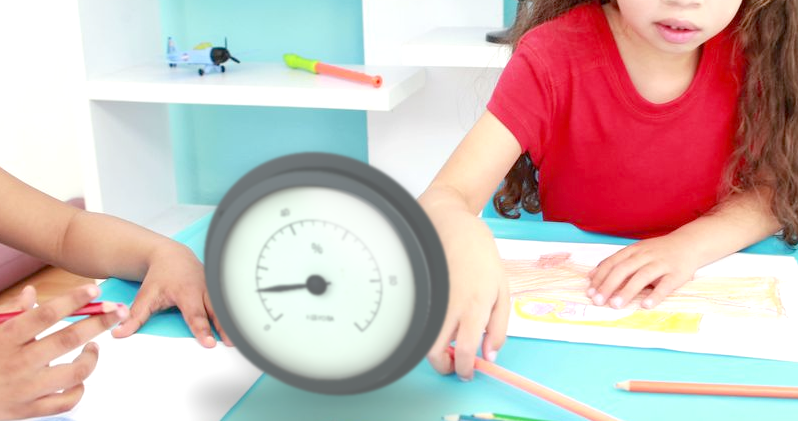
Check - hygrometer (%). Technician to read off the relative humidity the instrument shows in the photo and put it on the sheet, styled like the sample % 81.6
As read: % 12
